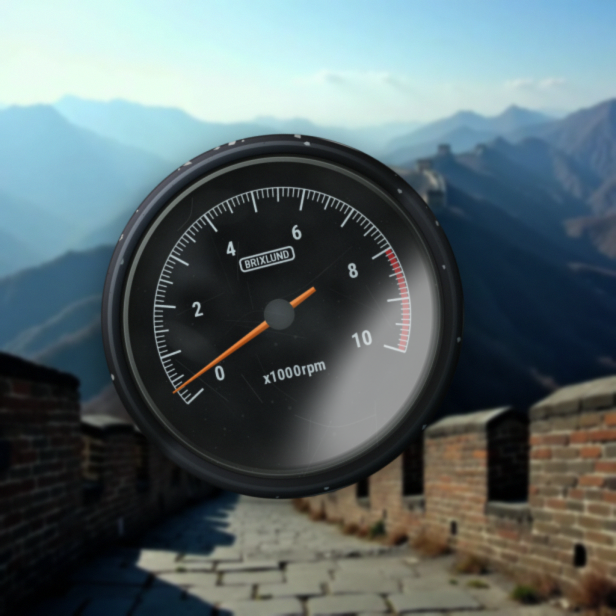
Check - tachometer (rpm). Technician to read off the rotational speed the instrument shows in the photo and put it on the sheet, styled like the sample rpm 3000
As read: rpm 300
